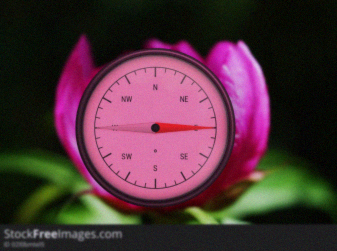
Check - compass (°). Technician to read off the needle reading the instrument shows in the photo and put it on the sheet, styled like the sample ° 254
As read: ° 90
